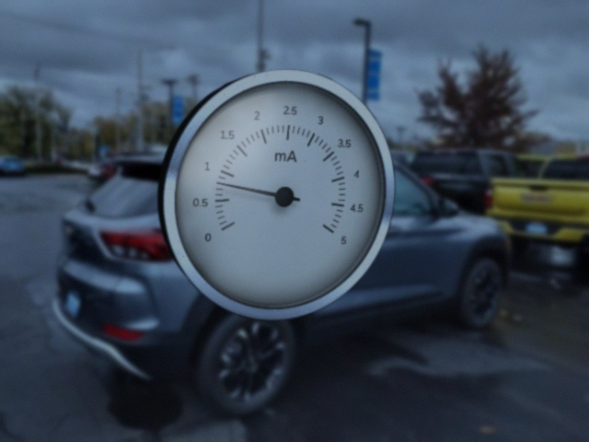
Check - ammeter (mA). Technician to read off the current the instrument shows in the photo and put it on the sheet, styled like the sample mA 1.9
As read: mA 0.8
